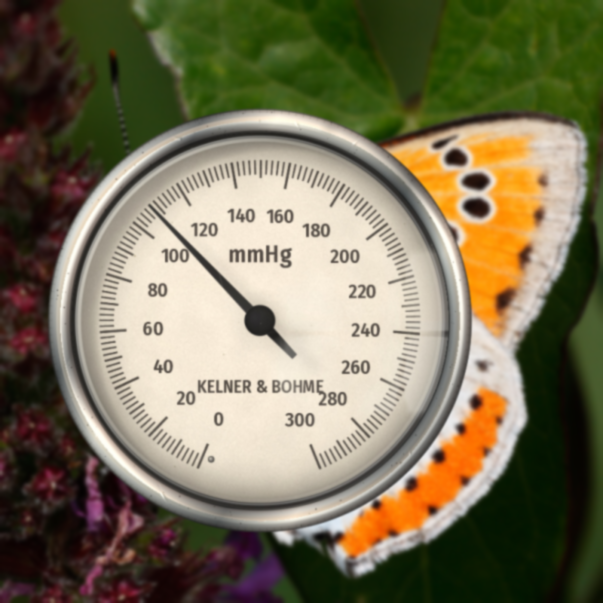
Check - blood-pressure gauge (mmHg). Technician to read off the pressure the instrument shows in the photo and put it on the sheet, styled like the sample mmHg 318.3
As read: mmHg 108
